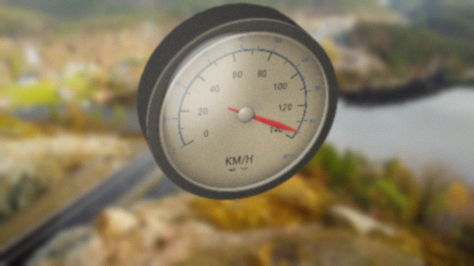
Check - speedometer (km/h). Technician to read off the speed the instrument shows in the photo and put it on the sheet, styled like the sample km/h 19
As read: km/h 135
